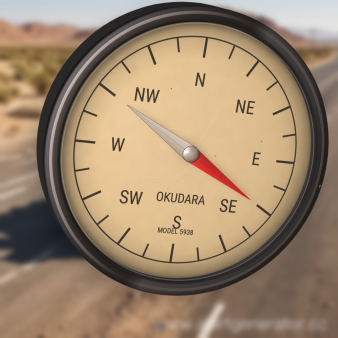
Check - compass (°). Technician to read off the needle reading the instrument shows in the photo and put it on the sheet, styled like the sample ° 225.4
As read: ° 120
